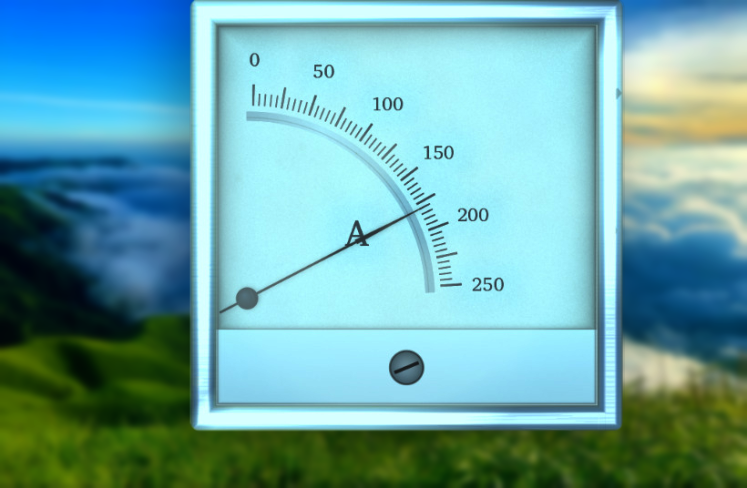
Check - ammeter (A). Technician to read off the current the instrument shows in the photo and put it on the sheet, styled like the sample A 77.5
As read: A 180
